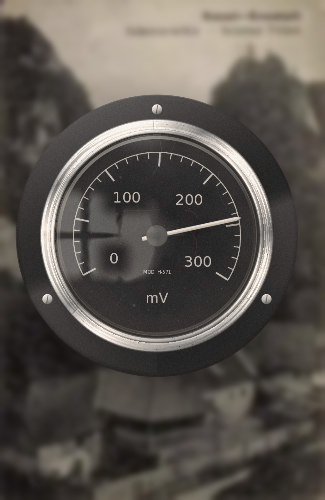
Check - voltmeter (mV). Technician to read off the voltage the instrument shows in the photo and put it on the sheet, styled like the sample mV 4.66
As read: mV 245
